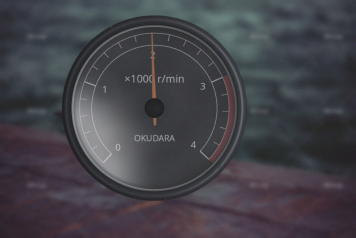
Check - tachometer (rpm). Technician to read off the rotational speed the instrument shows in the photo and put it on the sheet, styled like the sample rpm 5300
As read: rpm 2000
